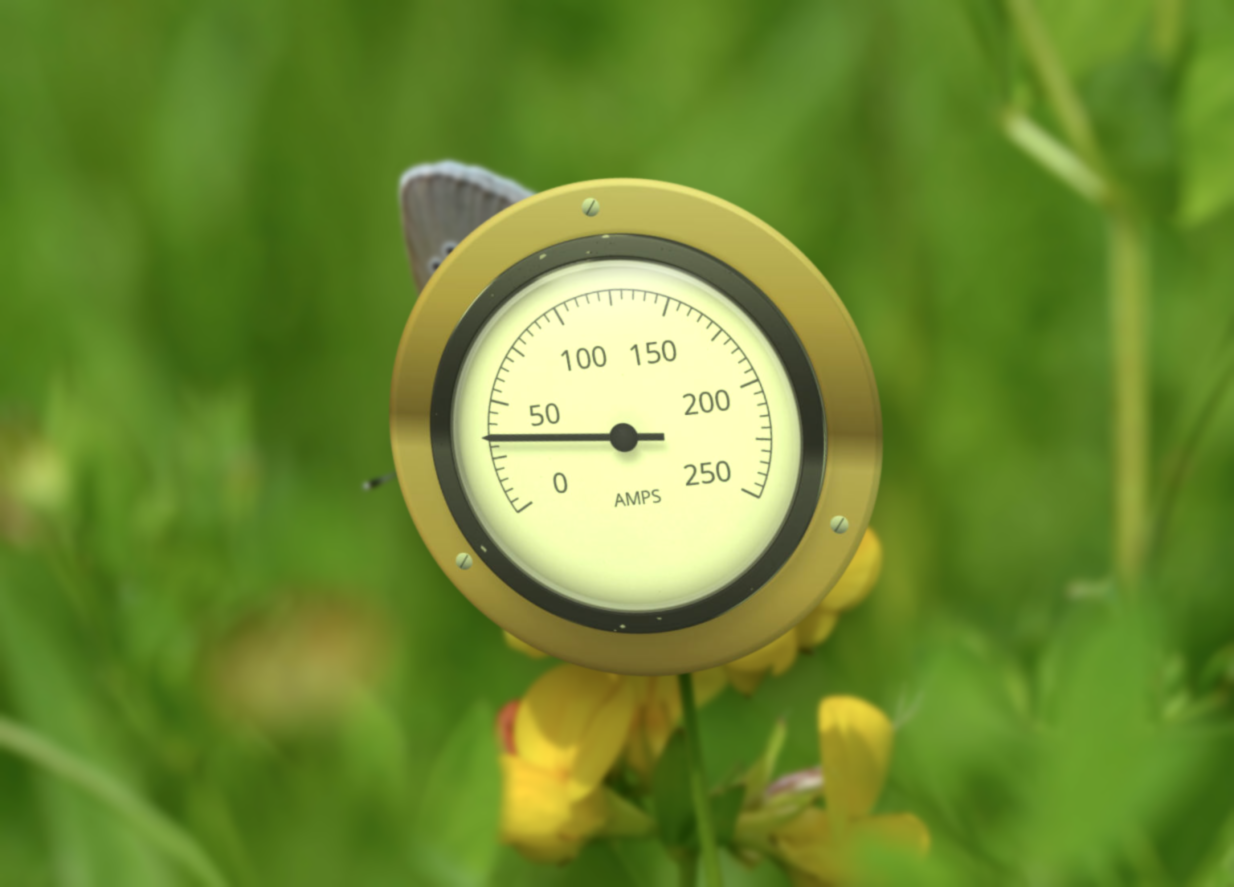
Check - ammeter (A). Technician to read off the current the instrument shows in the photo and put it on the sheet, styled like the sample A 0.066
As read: A 35
